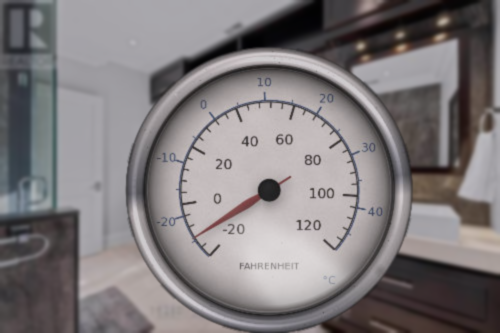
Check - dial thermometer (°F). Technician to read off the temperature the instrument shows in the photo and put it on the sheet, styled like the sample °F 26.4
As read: °F -12
